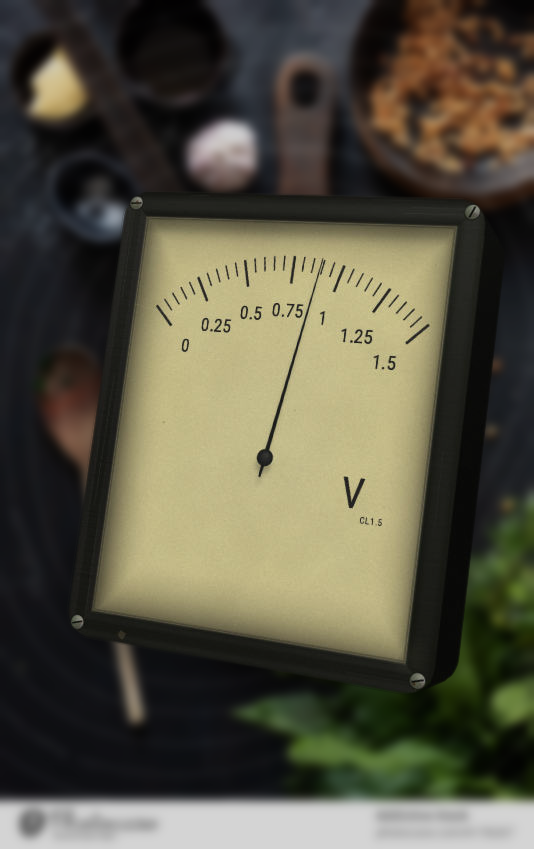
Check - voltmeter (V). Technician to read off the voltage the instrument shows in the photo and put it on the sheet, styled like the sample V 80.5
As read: V 0.9
